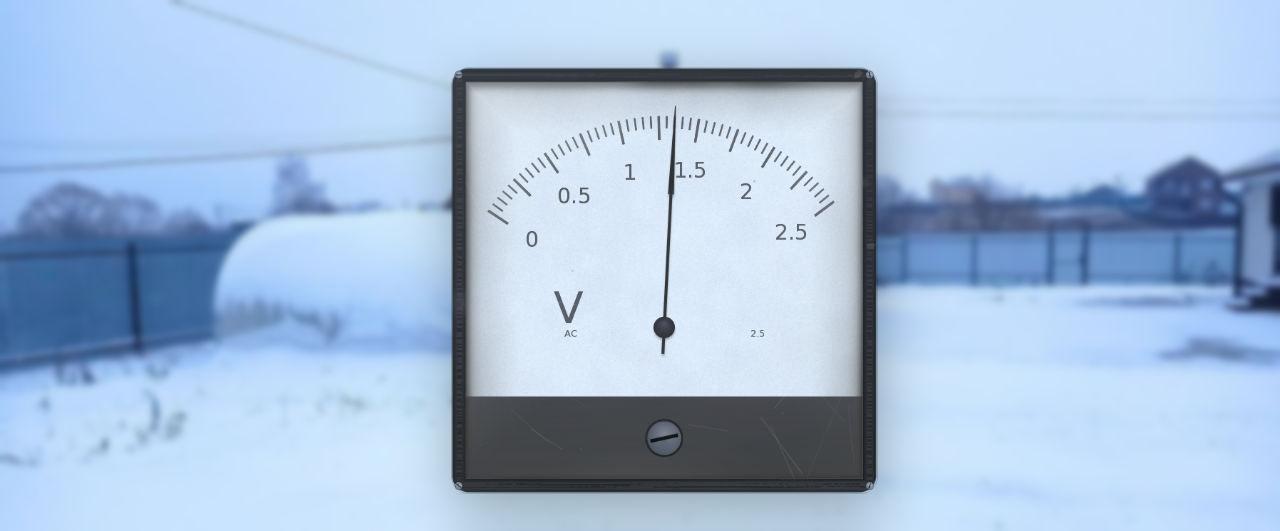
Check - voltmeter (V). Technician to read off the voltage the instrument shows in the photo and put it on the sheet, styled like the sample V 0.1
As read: V 1.35
